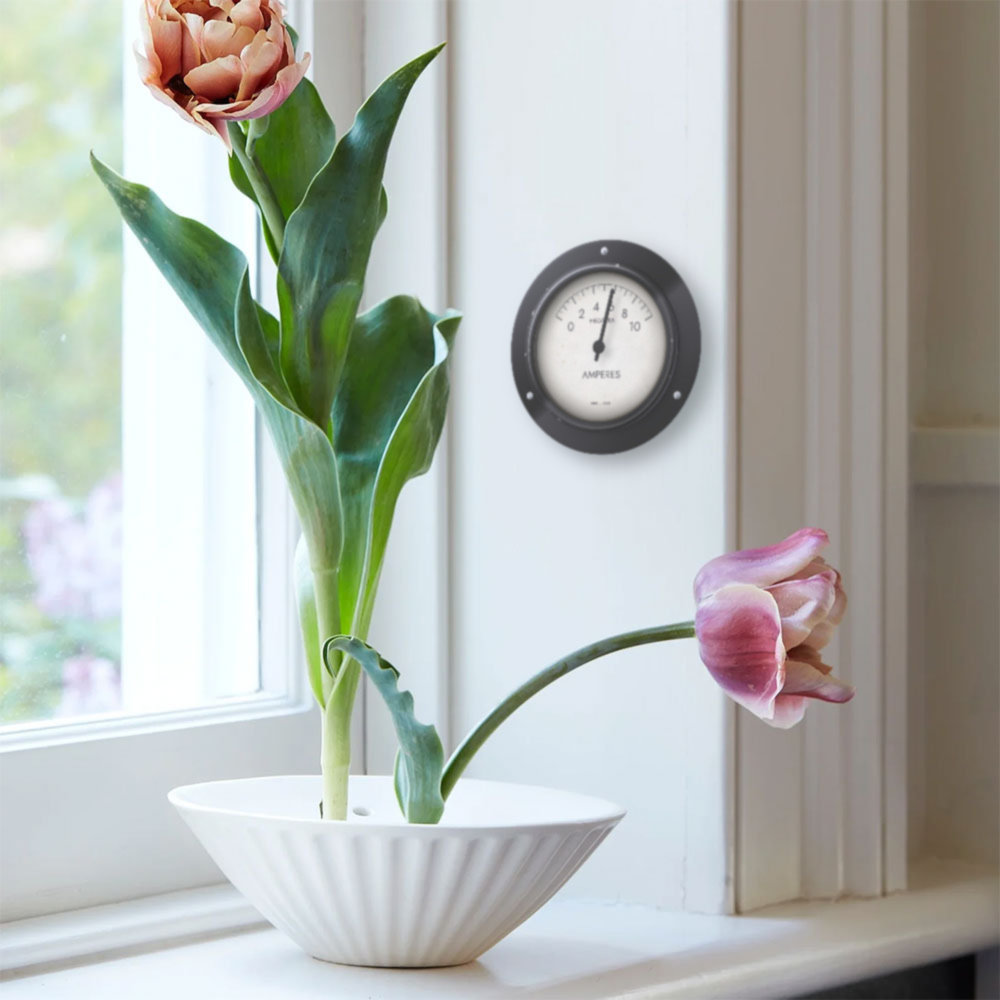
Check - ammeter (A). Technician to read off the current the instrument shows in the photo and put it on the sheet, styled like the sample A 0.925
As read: A 6
